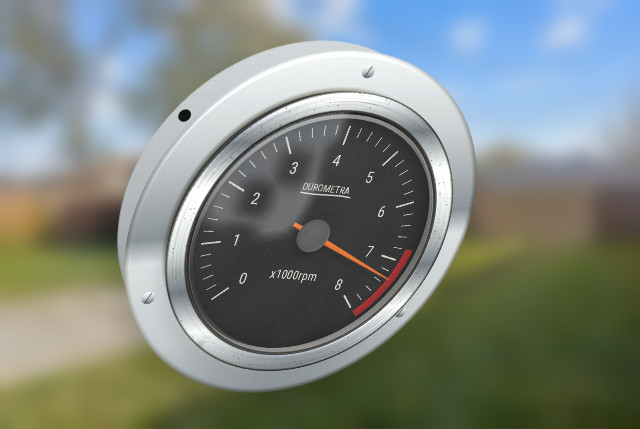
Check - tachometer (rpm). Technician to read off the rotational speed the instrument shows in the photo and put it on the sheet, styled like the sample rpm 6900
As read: rpm 7300
